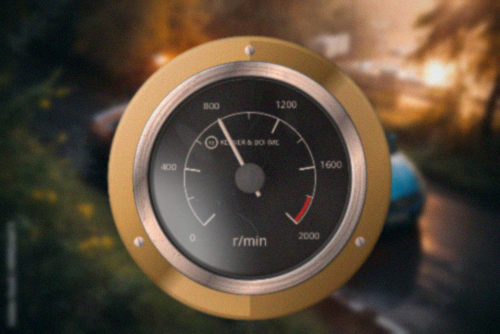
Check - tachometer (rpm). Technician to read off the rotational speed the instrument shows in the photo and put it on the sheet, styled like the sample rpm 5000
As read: rpm 800
